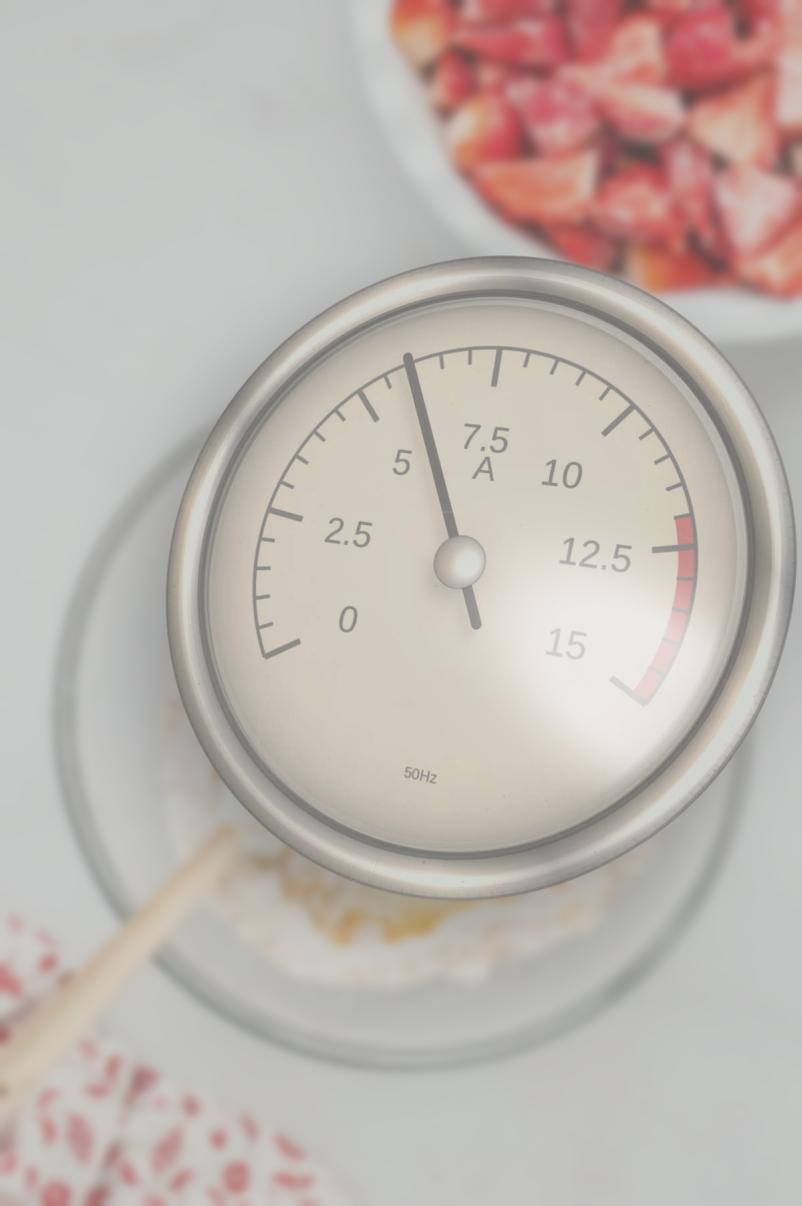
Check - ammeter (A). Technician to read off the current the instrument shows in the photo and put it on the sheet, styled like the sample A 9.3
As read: A 6
